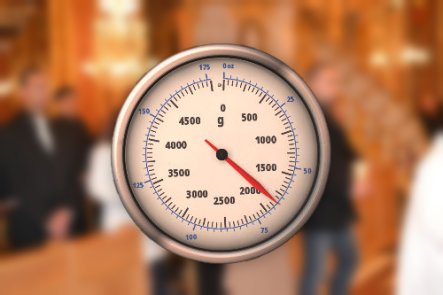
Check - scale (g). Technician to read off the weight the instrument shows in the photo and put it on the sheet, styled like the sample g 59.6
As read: g 1850
